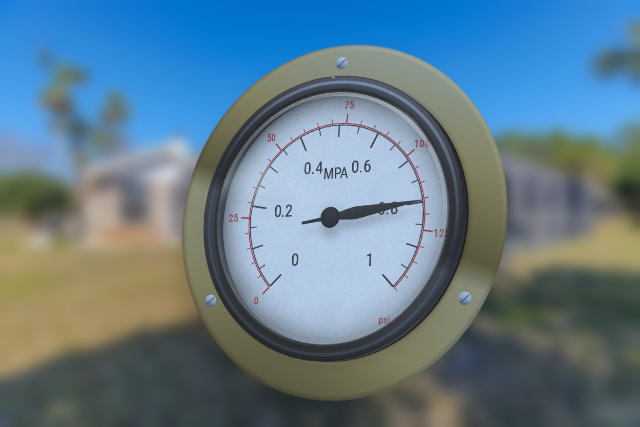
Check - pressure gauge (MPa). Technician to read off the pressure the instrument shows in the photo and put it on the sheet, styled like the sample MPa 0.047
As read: MPa 0.8
